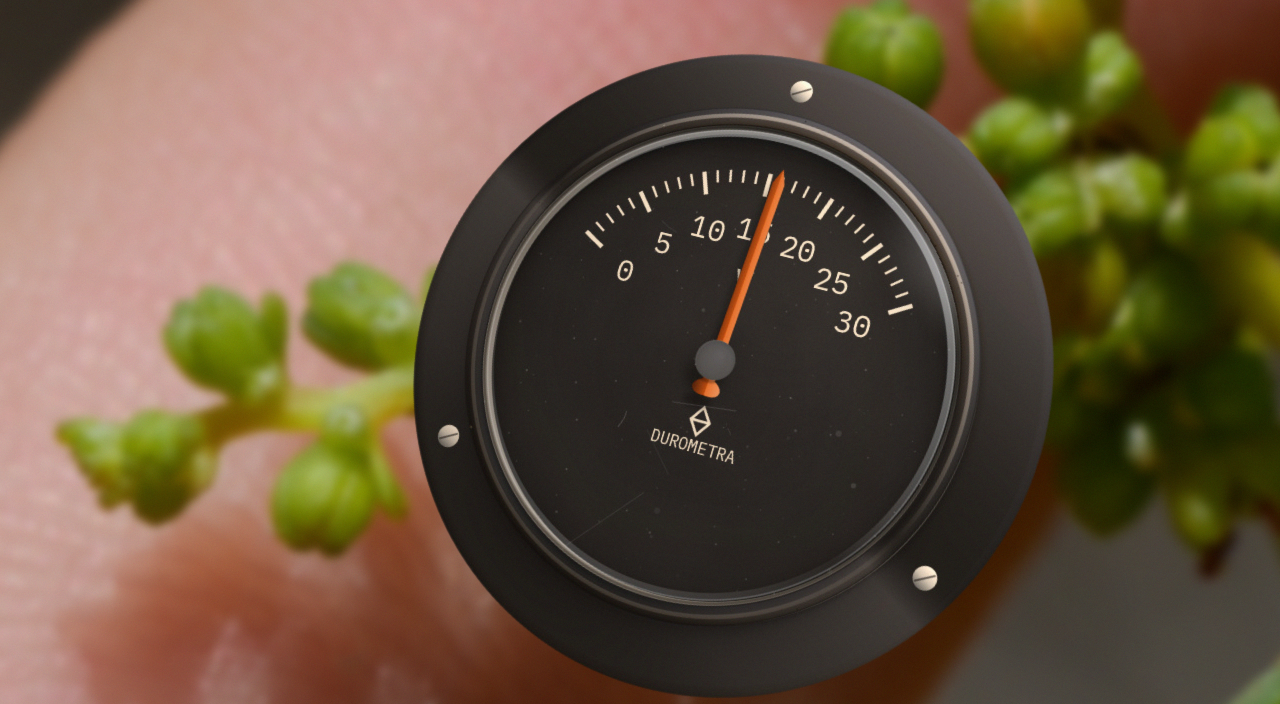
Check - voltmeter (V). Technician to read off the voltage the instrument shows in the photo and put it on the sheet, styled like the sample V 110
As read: V 16
